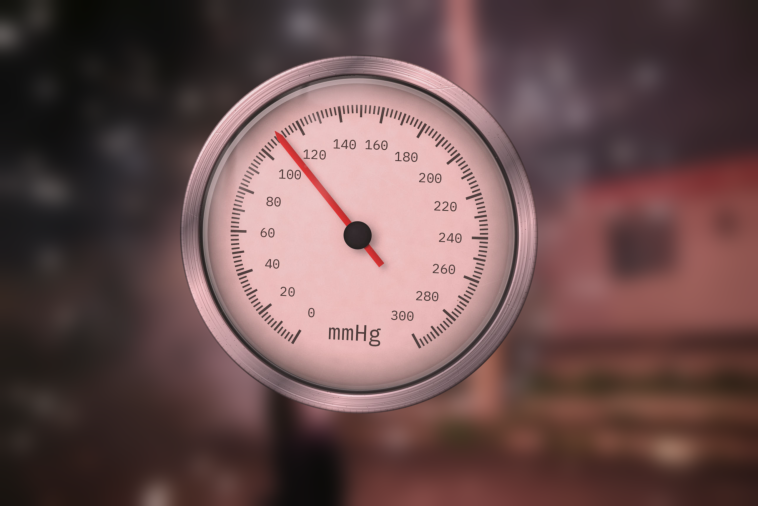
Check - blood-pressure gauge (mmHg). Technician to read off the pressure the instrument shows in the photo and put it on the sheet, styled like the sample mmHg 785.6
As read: mmHg 110
